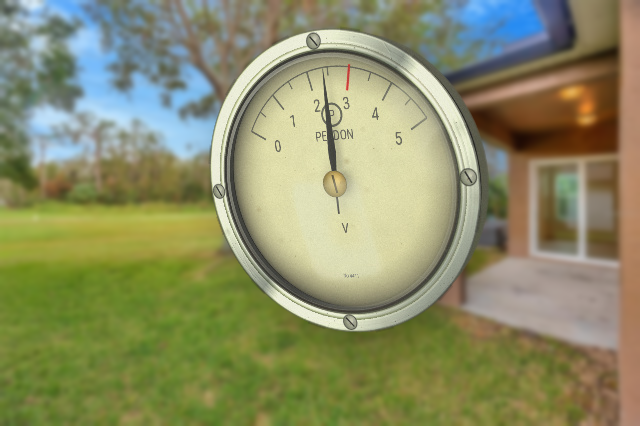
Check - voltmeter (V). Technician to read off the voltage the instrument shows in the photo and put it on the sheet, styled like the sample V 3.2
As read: V 2.5
